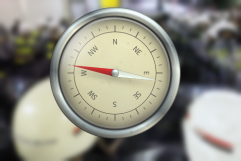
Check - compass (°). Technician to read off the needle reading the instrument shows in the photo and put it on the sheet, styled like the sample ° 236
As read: ° 280
